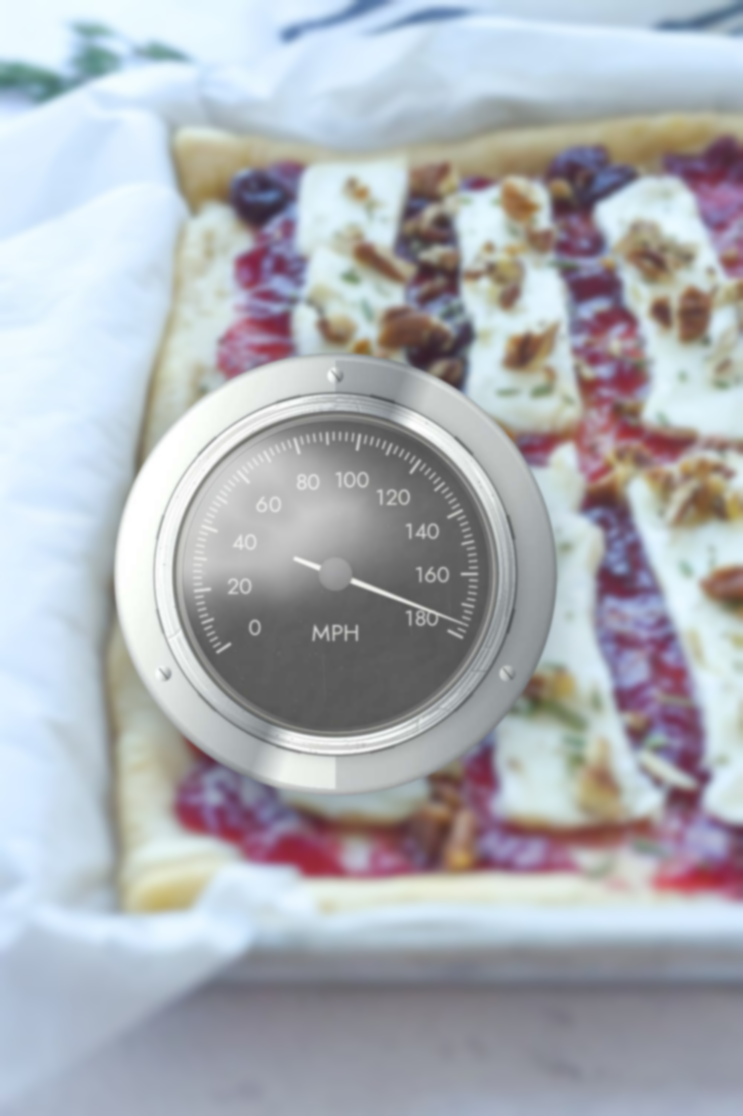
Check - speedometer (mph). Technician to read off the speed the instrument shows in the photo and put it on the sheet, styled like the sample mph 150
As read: mph 176
